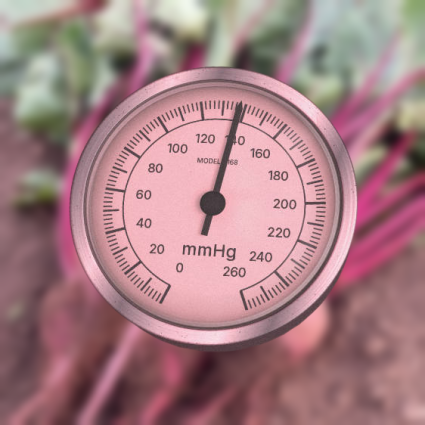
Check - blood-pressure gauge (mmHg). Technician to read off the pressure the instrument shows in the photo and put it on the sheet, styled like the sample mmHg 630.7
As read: mmHg 138
